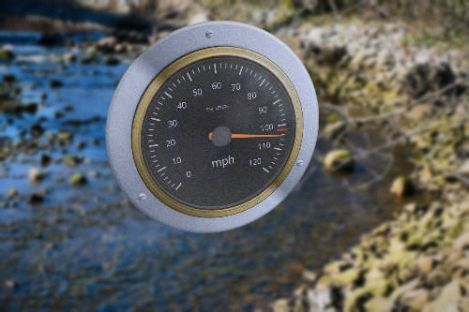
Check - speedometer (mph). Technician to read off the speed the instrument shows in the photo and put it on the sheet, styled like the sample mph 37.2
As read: mph 104
